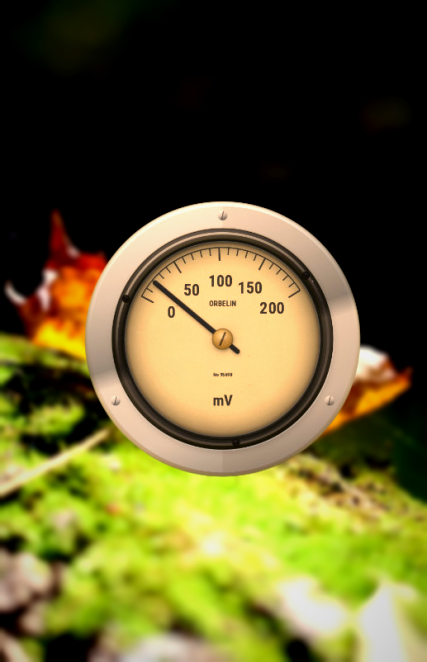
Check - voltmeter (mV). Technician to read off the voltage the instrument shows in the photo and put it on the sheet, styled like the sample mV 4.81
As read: mV 20
